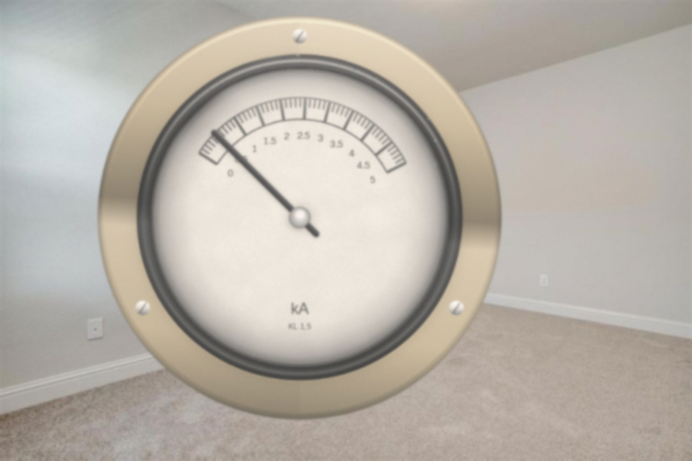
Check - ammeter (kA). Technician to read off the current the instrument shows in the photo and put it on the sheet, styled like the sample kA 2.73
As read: kA 0.5
